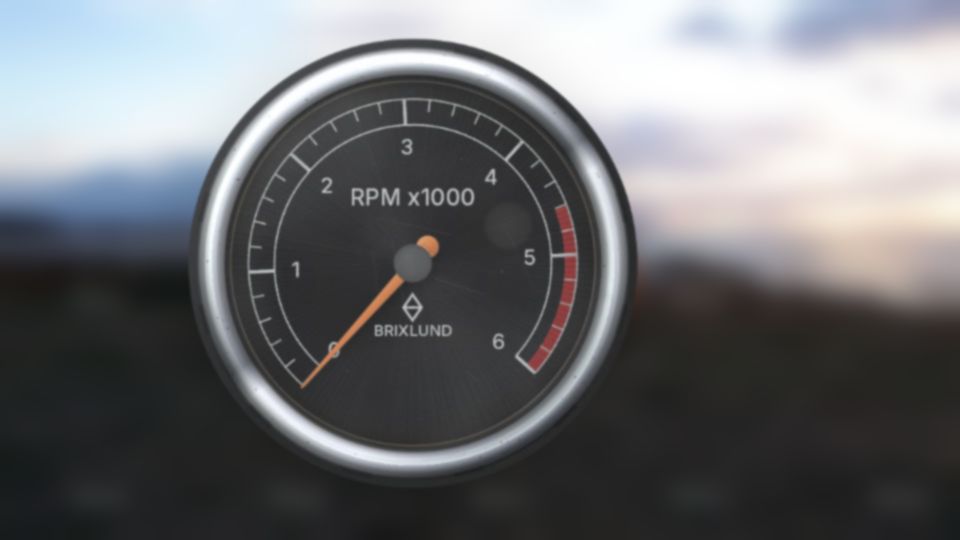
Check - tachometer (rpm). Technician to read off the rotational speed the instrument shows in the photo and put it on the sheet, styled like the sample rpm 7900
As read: rpm 0
